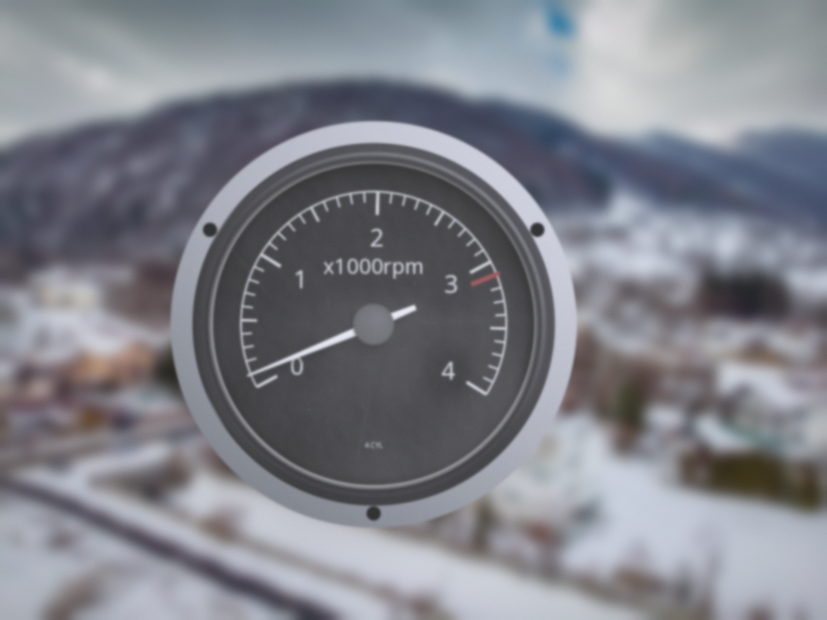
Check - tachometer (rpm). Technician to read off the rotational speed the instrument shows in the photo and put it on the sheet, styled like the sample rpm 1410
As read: rpm 100
